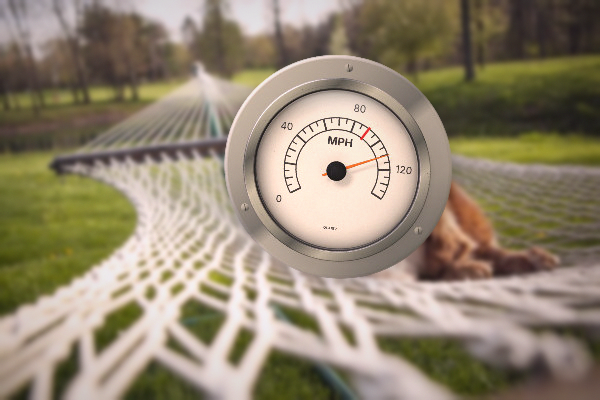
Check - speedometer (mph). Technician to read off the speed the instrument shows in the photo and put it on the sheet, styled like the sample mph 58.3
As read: mph 110
